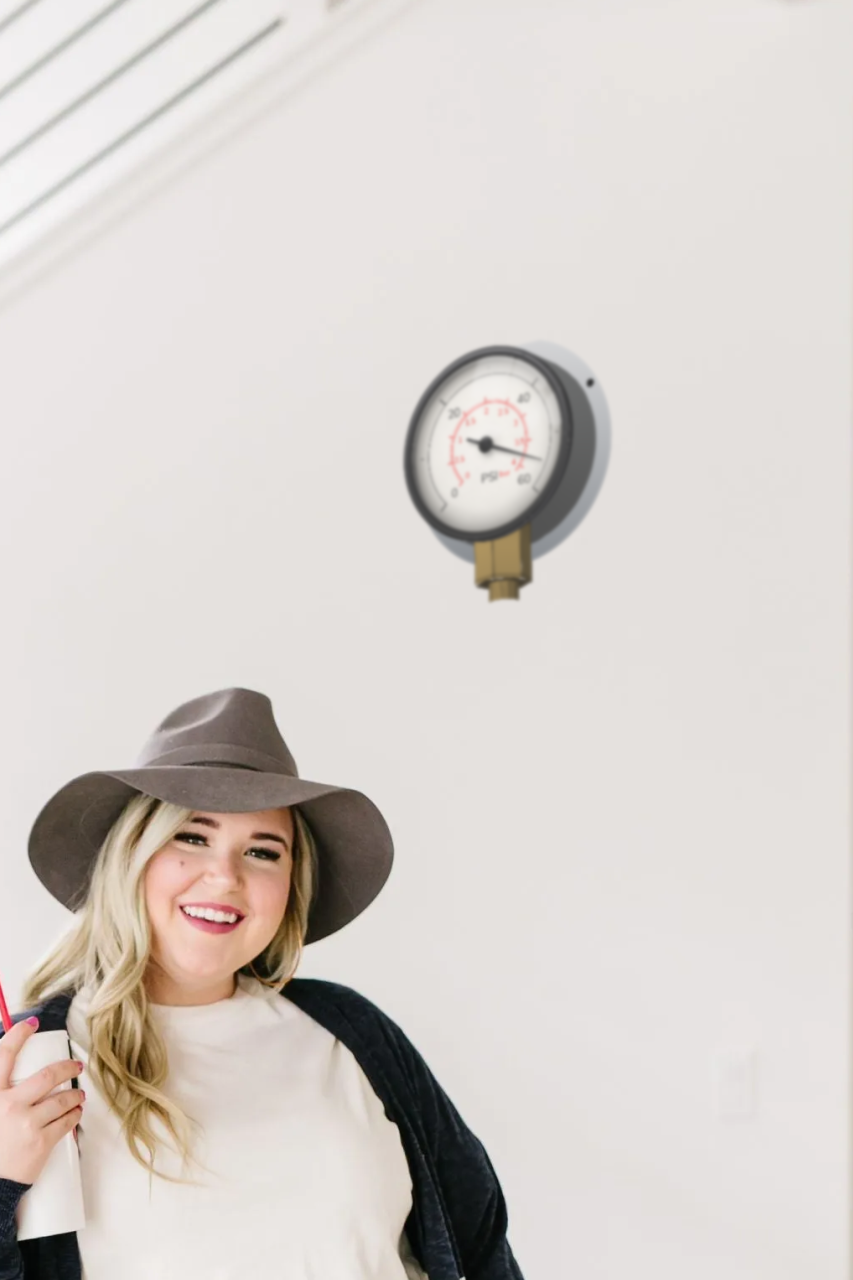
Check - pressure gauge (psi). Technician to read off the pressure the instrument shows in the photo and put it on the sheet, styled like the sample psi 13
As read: psi 55
